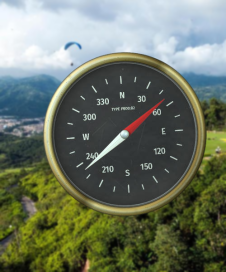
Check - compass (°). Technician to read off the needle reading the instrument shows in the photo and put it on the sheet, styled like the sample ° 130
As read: ° 52.5
